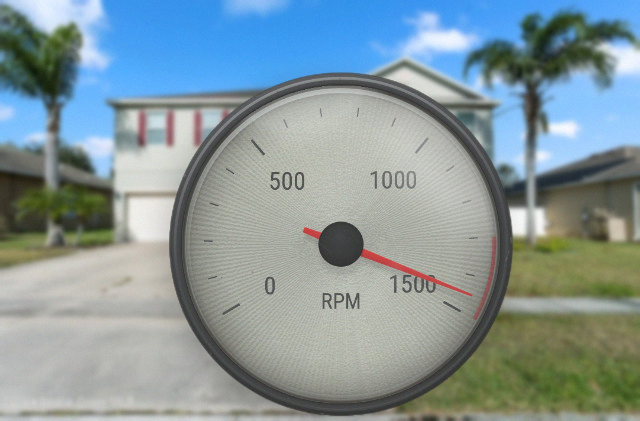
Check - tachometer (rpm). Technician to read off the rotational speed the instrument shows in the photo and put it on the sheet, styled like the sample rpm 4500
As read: rpm 1450
